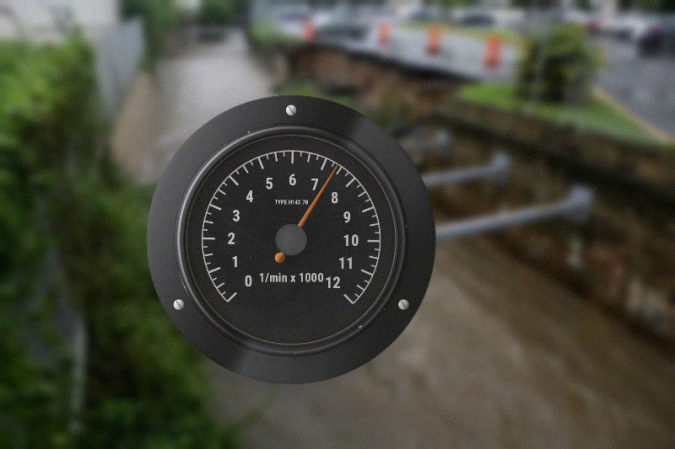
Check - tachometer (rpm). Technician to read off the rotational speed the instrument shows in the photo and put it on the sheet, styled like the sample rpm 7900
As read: rpm 7375
